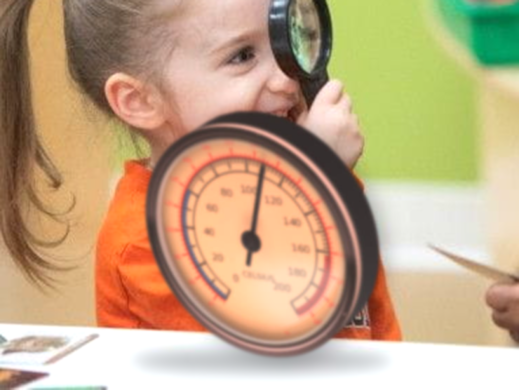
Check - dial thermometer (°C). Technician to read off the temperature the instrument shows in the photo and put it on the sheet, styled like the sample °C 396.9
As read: °C 110
